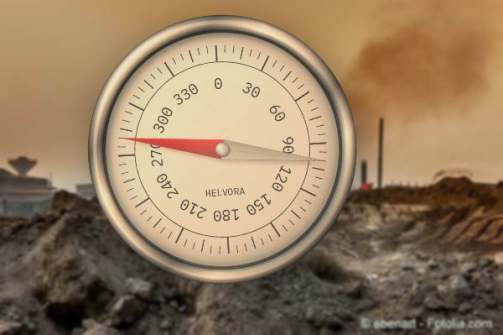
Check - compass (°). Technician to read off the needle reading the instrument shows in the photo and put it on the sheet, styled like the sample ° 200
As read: ° 280
